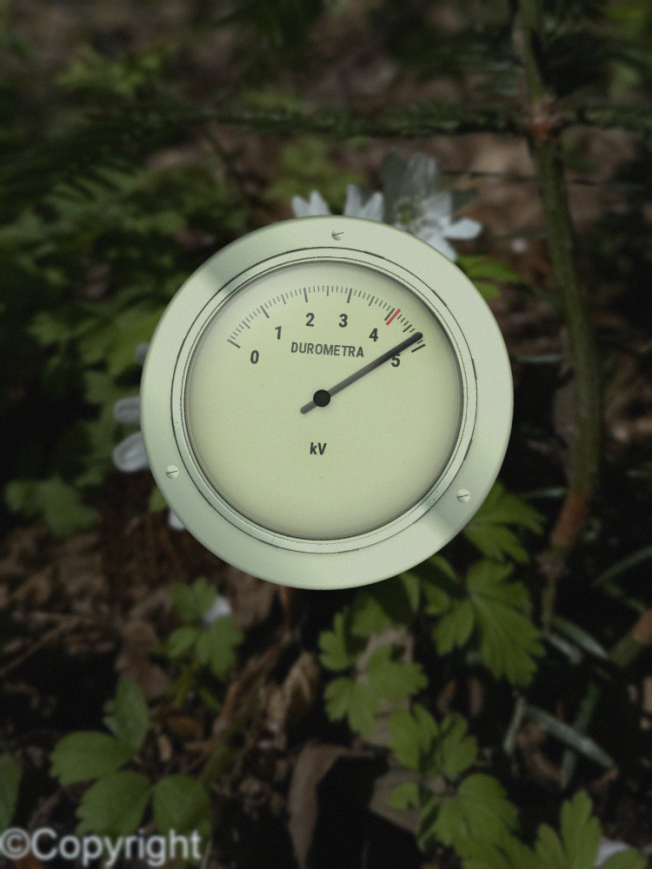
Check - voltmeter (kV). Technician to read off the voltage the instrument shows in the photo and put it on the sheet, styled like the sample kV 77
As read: kV 4.8
